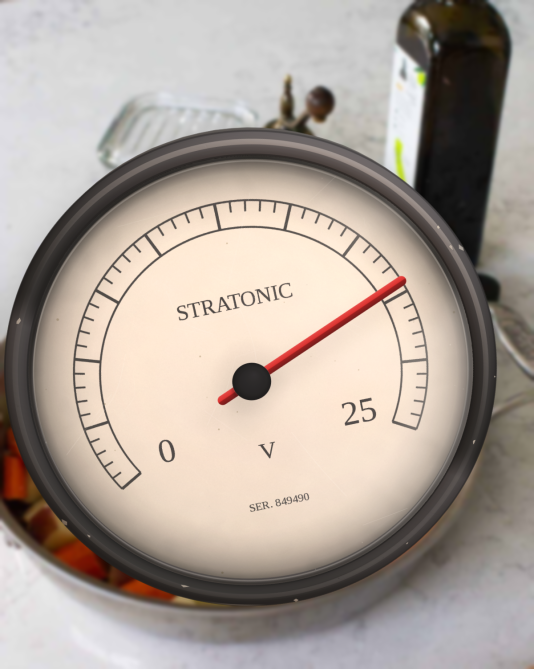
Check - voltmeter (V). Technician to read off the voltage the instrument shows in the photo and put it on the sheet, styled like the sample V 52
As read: V 19.5
